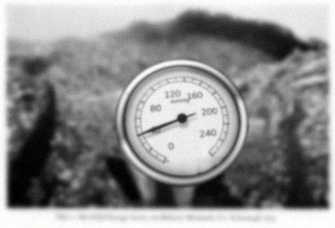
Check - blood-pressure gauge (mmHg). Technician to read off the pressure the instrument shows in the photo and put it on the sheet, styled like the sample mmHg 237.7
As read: mmHg 40
